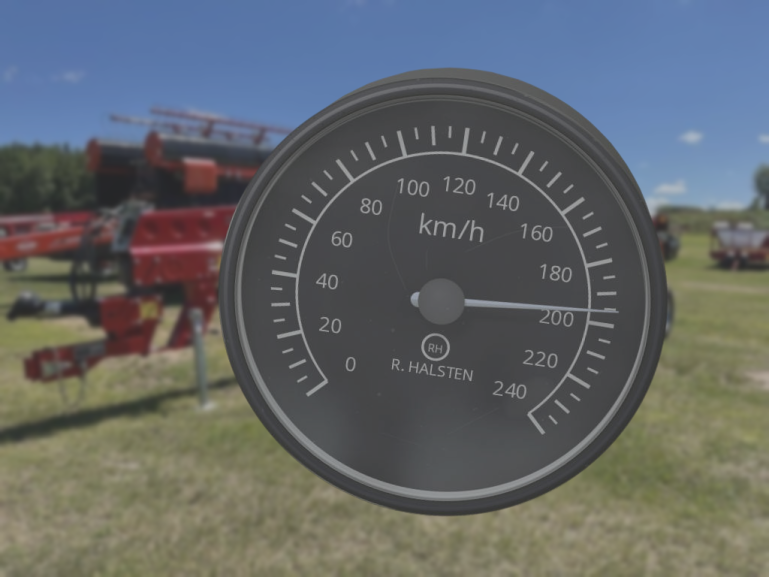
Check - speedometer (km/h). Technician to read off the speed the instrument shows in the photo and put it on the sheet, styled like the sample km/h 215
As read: km/h 195
